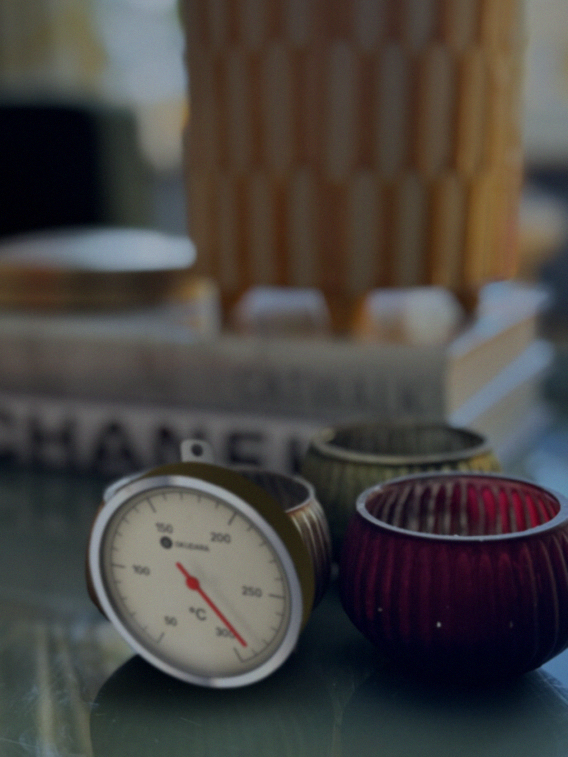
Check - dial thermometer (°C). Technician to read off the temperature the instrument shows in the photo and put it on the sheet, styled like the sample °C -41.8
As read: °C 290
